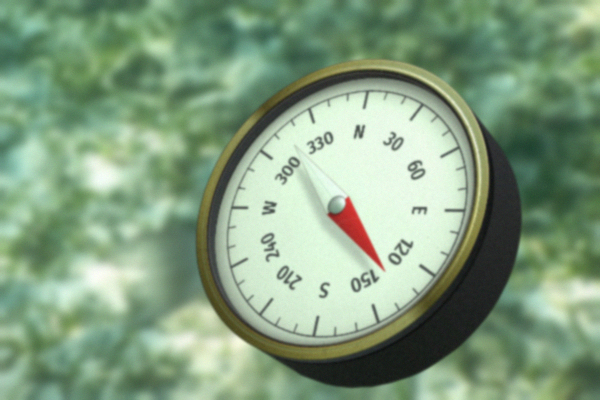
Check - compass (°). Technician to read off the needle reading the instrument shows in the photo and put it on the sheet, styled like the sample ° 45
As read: ° 135
